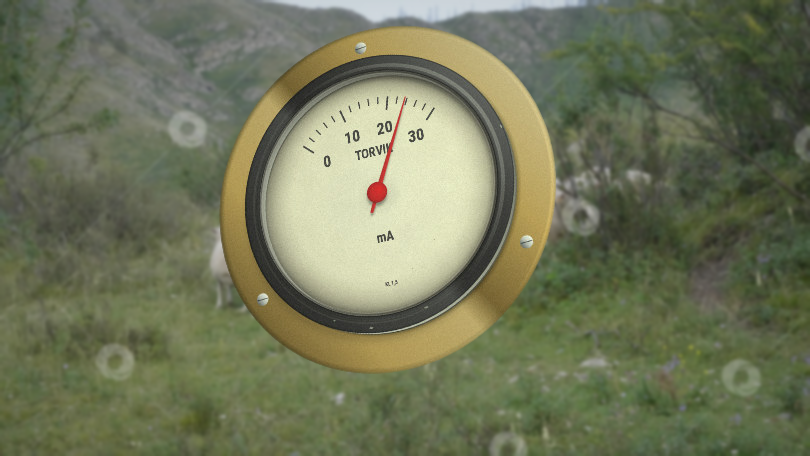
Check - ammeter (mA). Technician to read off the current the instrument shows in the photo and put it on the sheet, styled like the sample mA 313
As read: mA 24
